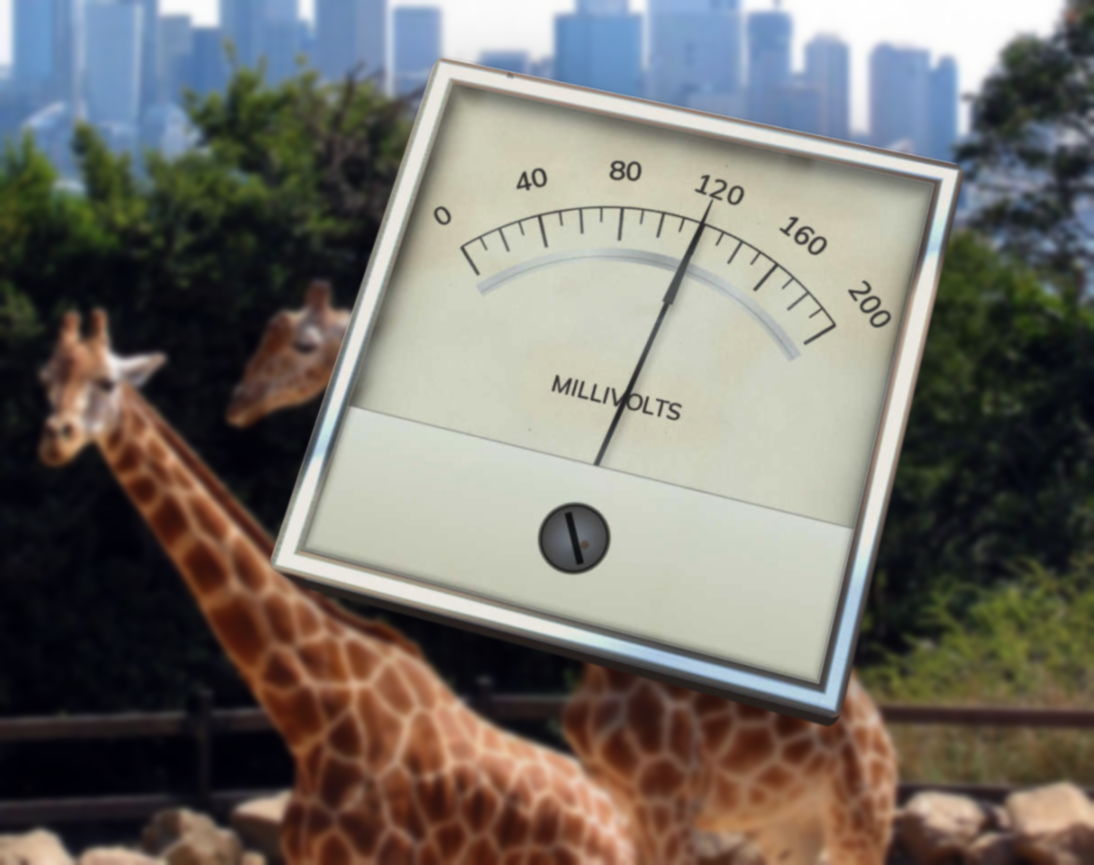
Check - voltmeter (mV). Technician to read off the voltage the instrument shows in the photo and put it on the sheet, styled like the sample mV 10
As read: mV 120
